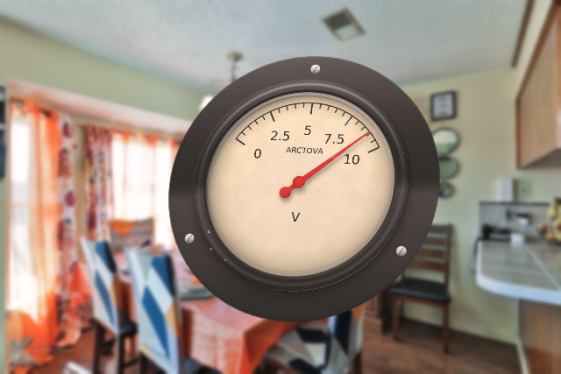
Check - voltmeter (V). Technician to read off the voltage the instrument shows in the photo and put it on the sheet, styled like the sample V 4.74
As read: V 9
